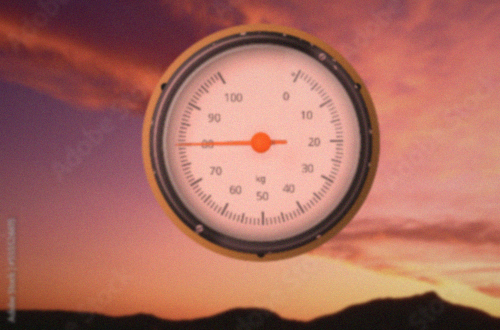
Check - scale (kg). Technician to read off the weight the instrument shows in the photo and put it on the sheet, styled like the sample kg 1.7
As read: kg 80
